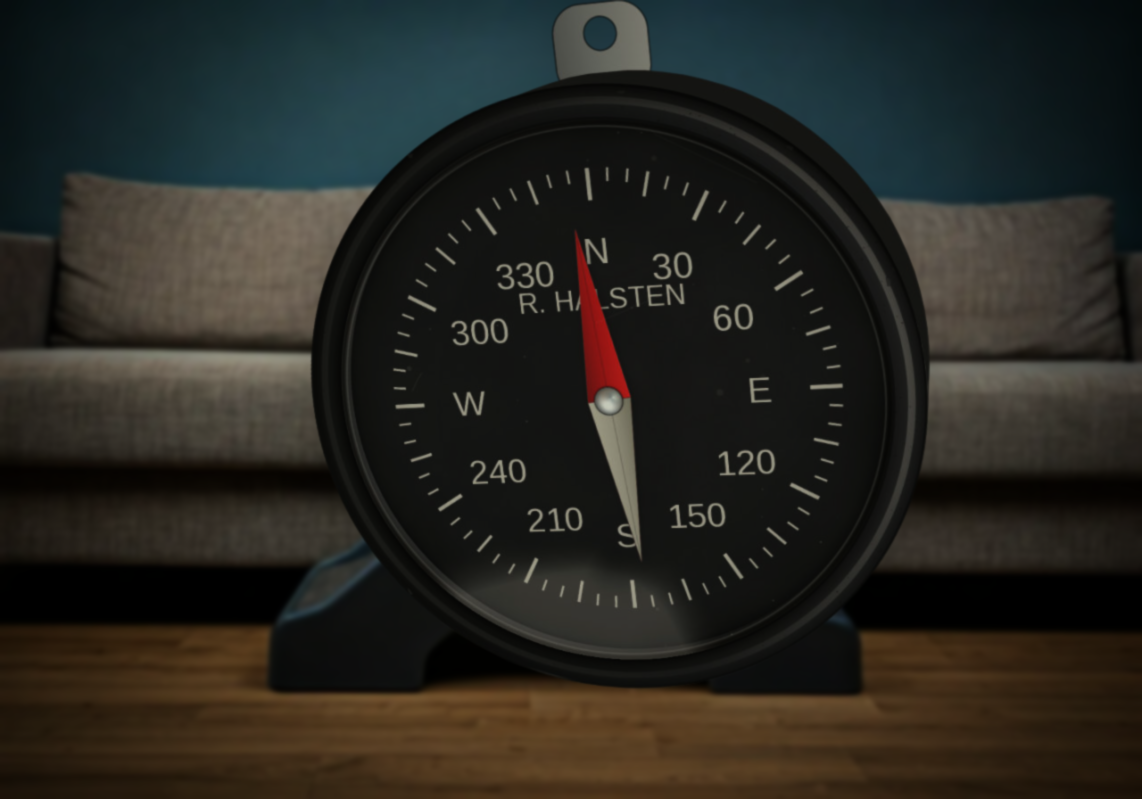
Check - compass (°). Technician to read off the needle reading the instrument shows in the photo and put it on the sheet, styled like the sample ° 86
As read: ° 355
